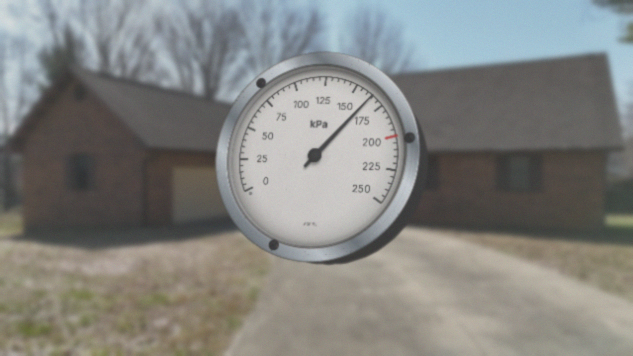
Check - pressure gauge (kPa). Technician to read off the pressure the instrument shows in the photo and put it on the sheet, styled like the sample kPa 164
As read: kPa 165
